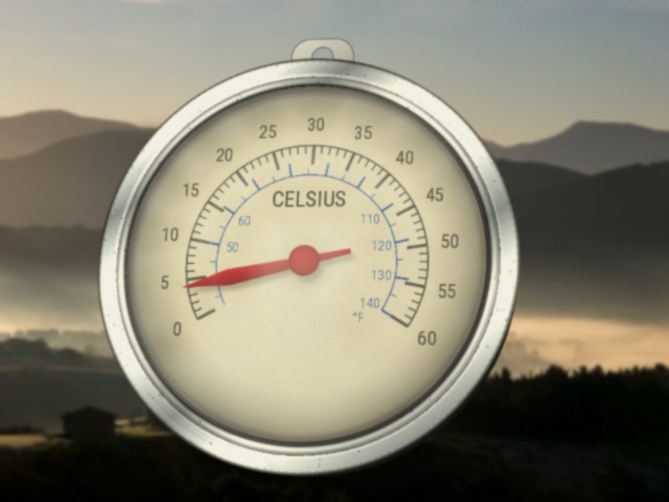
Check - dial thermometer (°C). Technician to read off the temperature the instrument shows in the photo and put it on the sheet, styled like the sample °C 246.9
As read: °C 4
